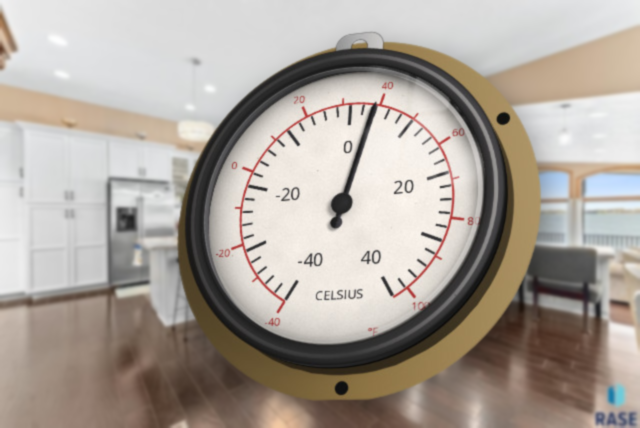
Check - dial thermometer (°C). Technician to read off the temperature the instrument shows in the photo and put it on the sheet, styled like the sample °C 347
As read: °C 4
